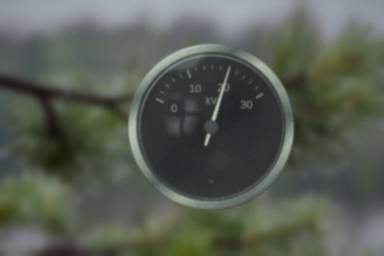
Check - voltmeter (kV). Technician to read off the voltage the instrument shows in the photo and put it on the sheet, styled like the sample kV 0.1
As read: kV 20
